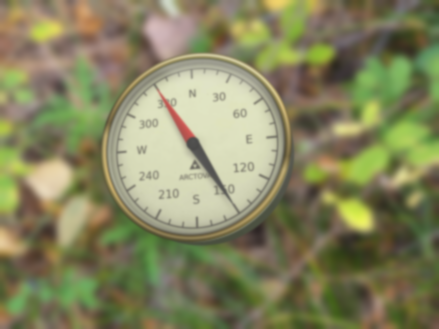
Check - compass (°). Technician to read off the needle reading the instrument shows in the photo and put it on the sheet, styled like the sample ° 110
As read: ° 330
